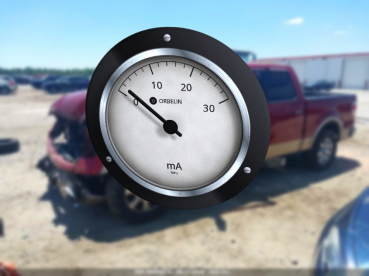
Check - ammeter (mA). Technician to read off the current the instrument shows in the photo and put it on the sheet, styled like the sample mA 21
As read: mA 2
